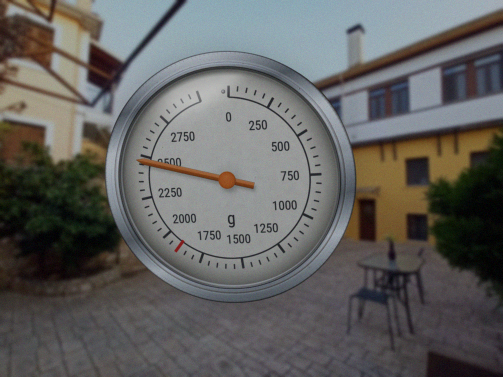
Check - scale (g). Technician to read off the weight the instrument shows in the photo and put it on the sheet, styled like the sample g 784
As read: g 2475
